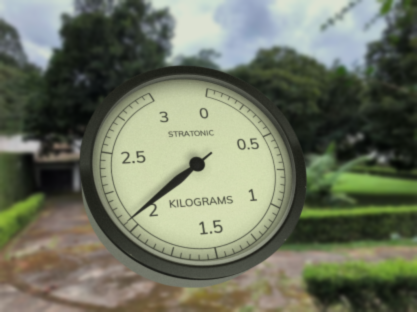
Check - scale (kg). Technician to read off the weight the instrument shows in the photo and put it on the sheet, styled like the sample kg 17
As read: kg 2.05
